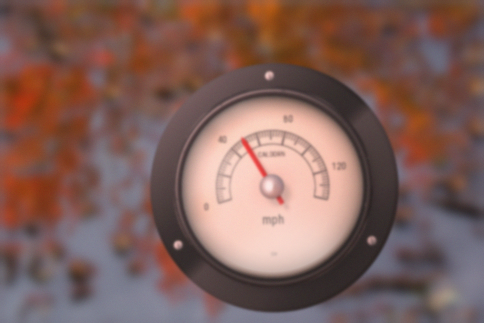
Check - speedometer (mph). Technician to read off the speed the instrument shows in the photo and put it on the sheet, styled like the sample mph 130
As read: mph 50
